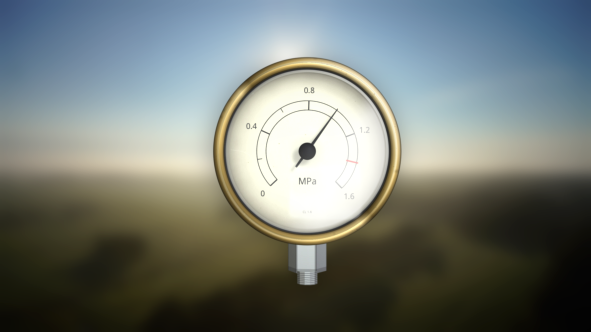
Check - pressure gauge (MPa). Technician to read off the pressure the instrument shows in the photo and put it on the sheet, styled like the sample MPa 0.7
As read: MPa 1
